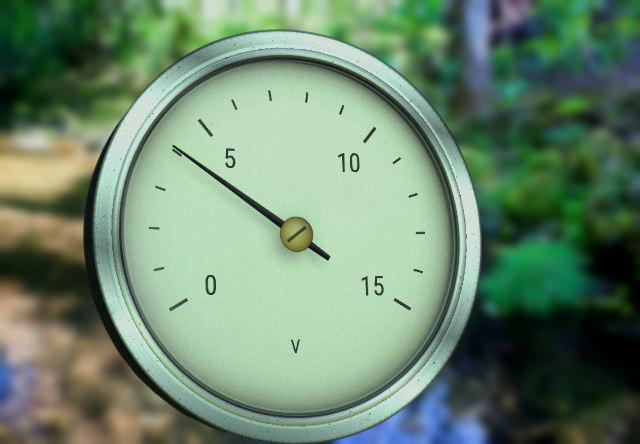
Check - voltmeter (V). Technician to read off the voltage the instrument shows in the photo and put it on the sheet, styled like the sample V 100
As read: V 4
